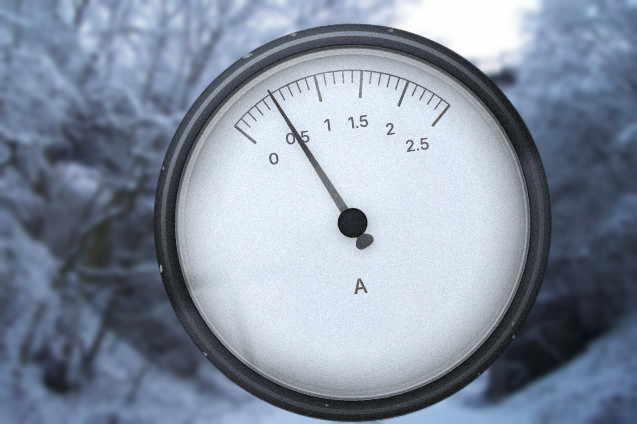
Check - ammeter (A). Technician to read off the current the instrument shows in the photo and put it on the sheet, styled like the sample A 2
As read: A 0.5
